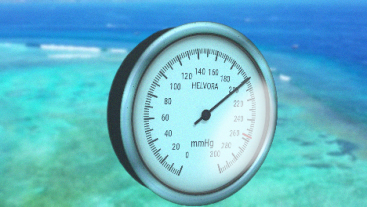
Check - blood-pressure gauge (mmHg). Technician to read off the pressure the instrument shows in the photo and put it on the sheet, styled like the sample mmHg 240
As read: mmHg 200
